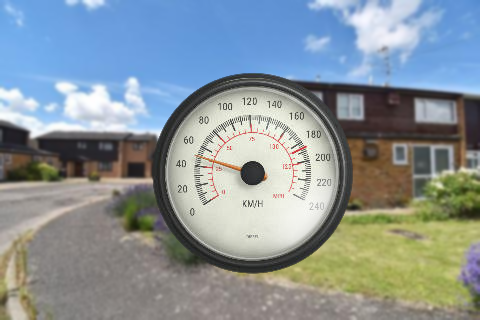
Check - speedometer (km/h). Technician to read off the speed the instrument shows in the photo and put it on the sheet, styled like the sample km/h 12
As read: km/h 50
